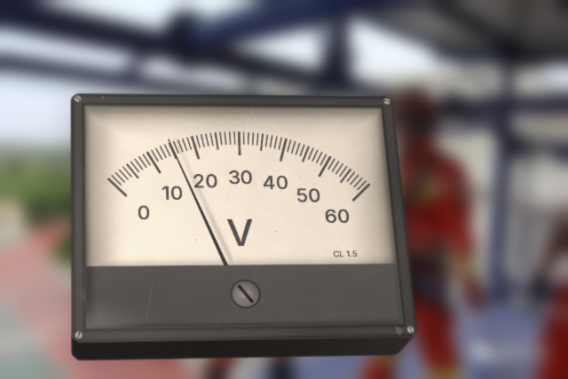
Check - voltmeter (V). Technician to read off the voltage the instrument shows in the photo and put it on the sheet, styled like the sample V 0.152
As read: V 15
